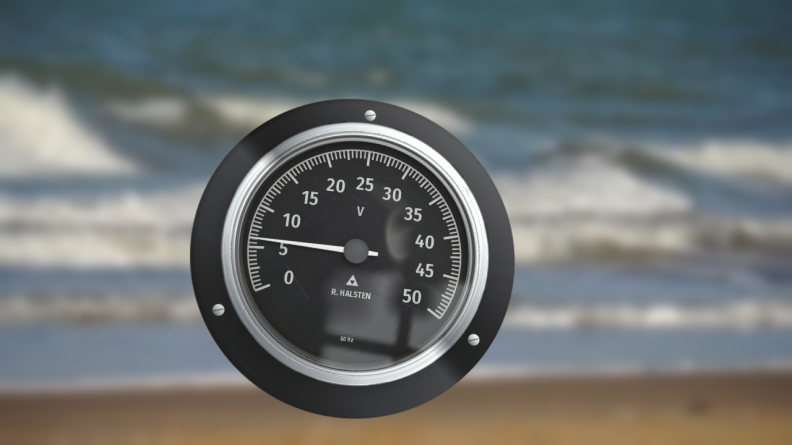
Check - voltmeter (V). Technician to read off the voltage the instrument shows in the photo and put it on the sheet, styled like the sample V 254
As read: V 6
